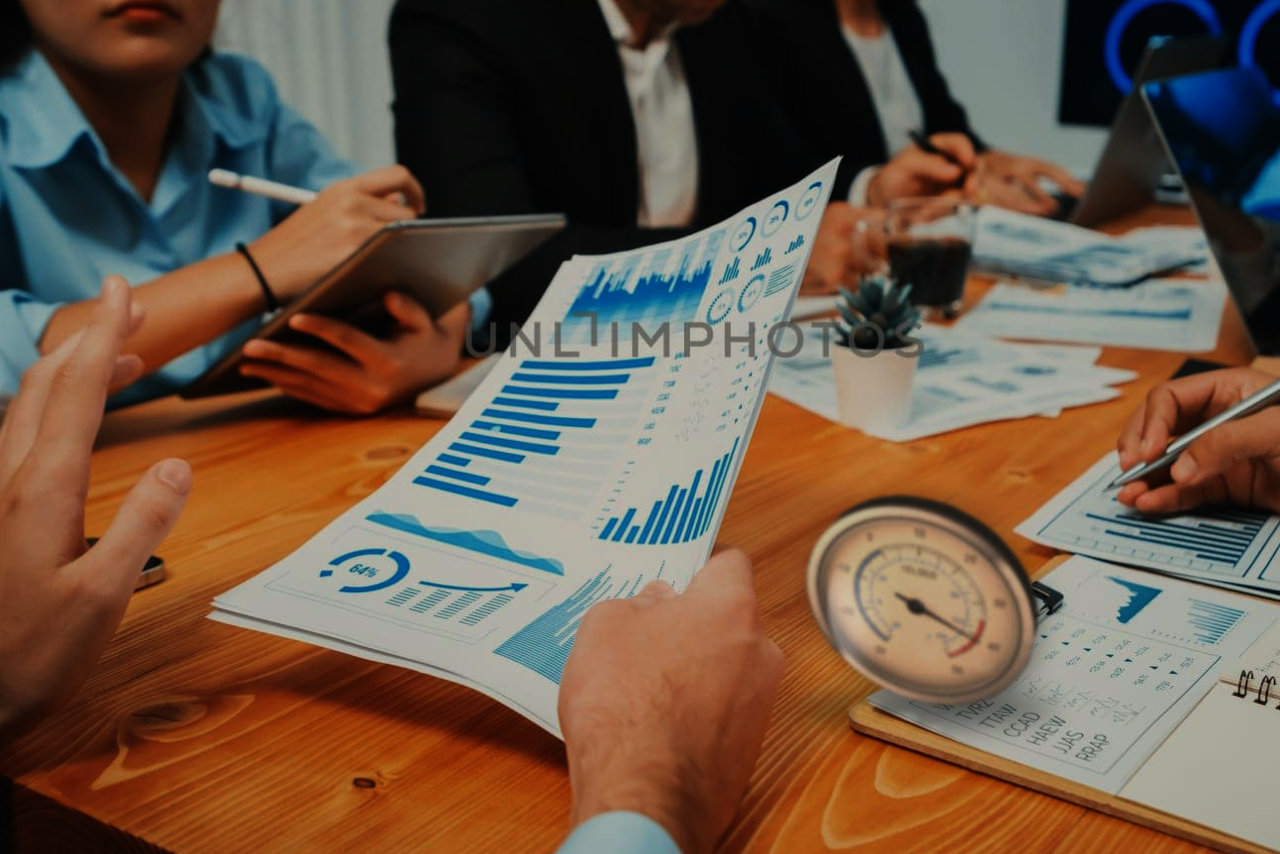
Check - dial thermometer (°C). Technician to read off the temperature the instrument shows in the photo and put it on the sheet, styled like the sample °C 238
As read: °C 40
